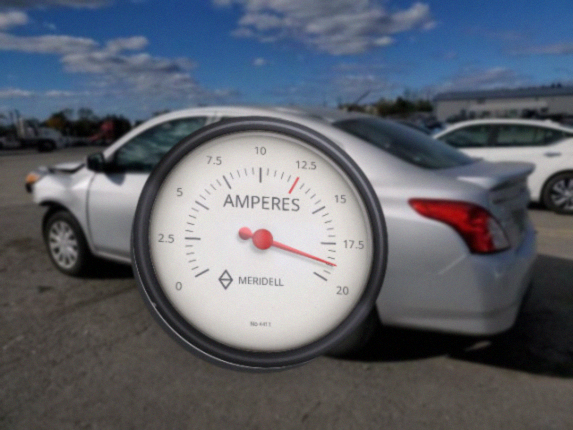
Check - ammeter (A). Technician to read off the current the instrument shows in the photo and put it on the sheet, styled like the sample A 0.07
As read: A 19
